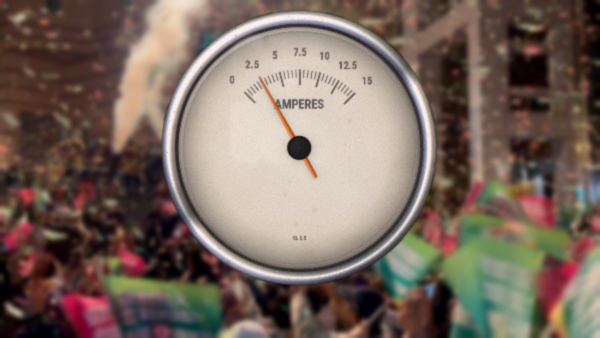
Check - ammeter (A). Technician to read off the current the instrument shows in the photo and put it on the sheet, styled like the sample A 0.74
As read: A 2.5
